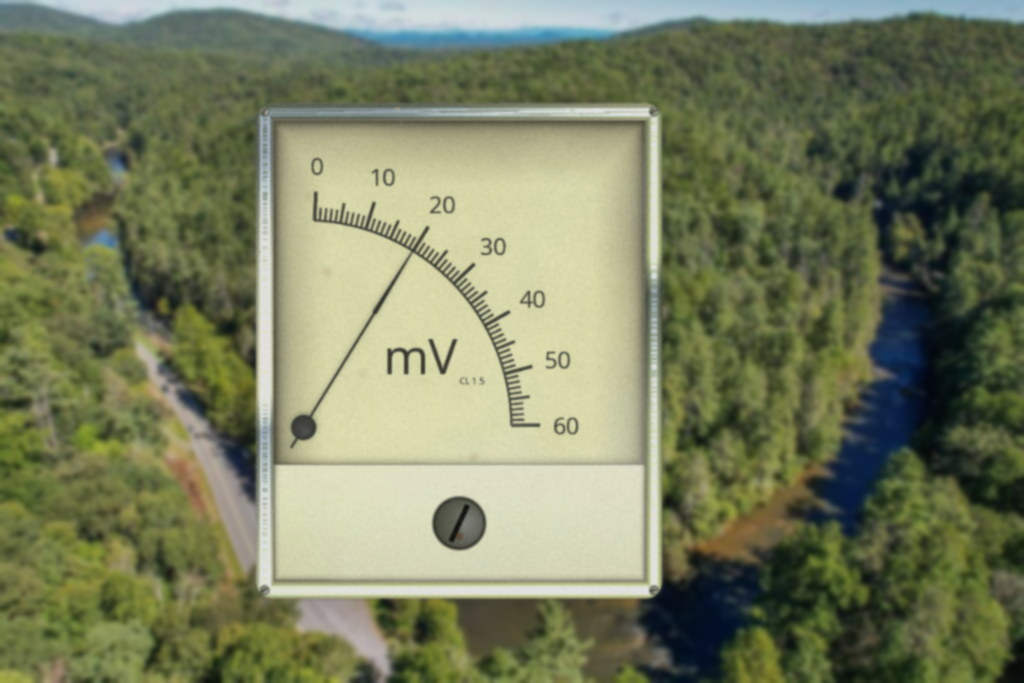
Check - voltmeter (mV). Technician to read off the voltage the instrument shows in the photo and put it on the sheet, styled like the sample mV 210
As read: mV 20
